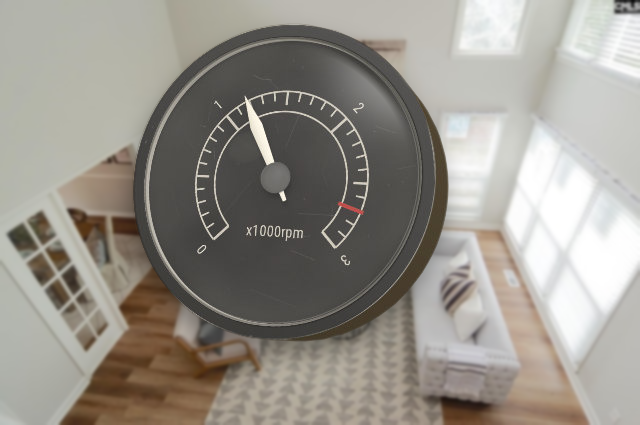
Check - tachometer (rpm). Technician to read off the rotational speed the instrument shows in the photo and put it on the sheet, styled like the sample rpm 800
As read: rpm 1200
